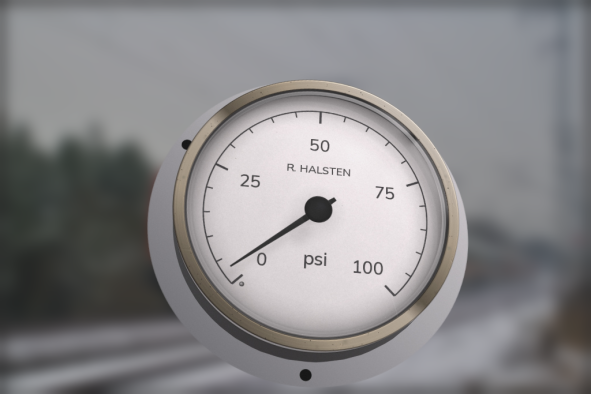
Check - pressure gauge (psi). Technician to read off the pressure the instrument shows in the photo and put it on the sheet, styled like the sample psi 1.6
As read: psi 2.5
